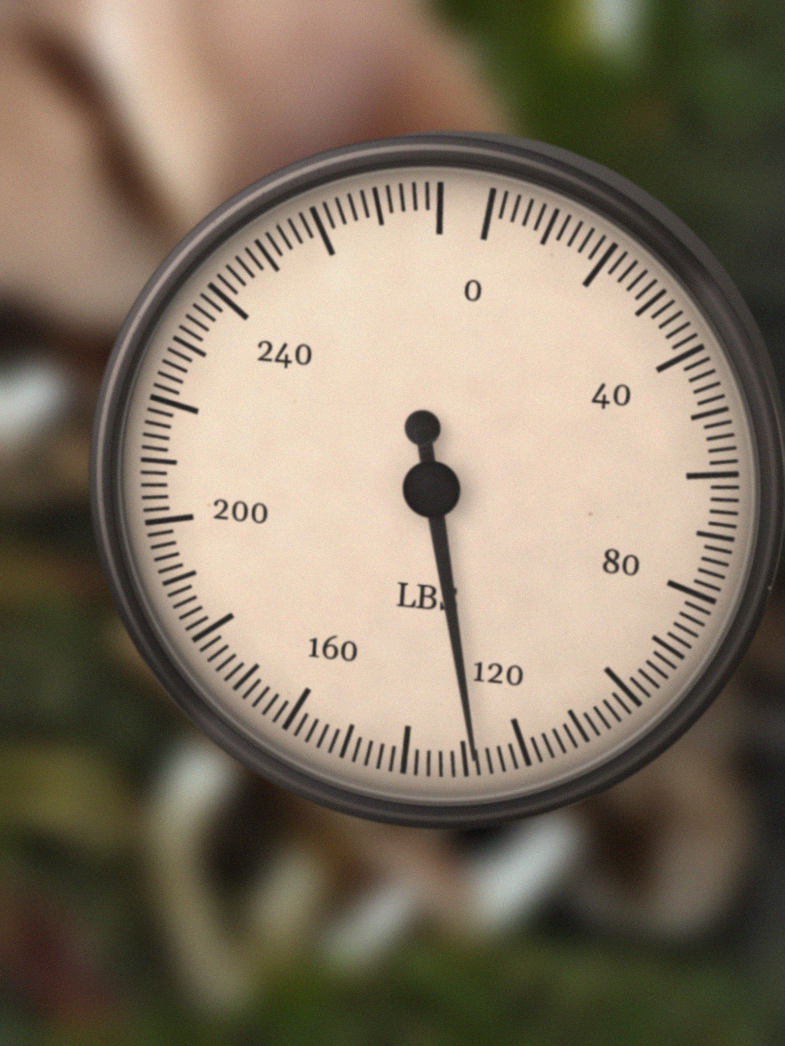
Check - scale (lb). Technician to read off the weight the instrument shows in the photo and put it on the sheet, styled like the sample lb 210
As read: lb 128
